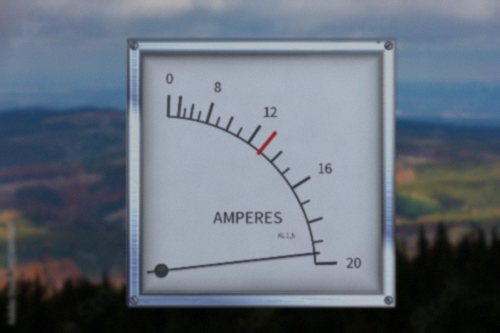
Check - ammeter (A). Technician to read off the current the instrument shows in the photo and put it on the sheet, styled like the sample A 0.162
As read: A 19.5
